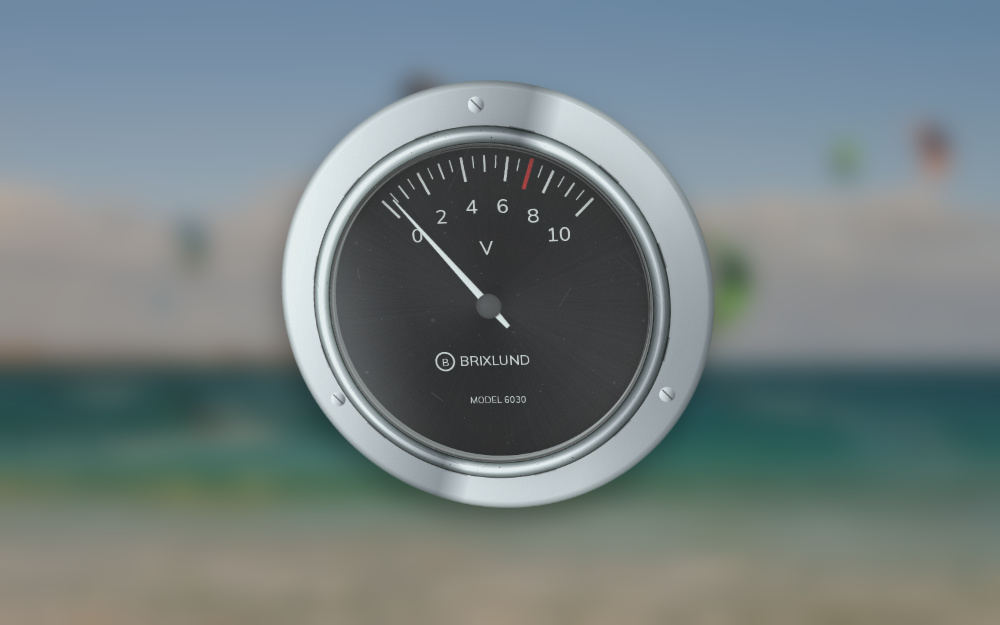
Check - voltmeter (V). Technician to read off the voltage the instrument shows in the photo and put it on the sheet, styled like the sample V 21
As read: V 0.5
